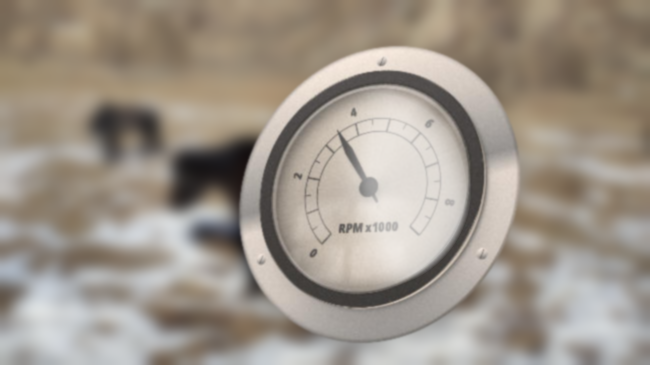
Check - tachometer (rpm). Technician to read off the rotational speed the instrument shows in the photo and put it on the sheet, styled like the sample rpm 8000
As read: rpm 3500
